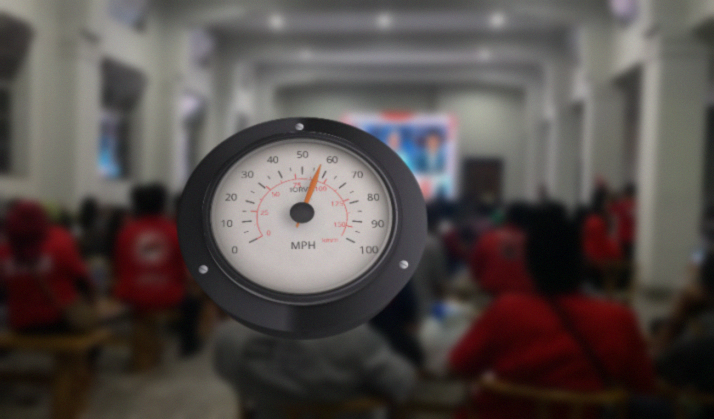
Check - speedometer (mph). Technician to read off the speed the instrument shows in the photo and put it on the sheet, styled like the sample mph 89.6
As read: mph 57.5
